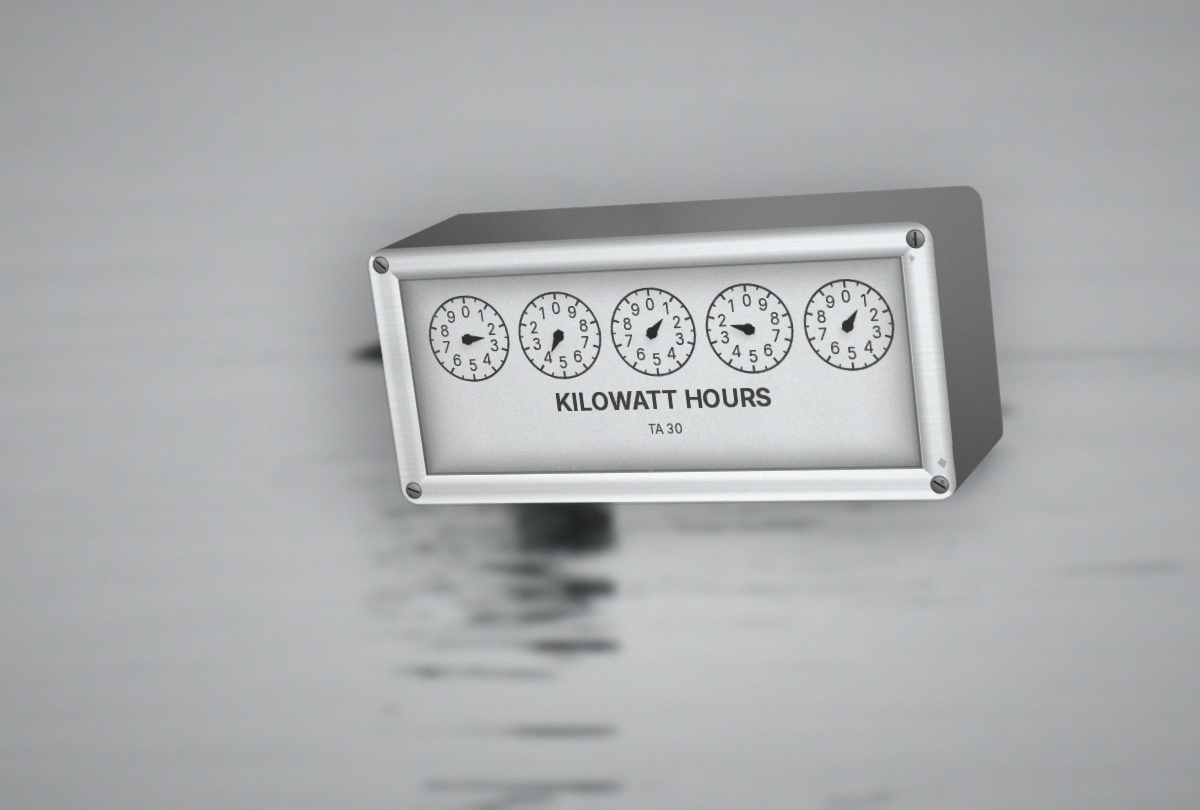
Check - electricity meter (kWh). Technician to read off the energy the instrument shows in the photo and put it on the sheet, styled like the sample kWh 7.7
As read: kWh 24121
